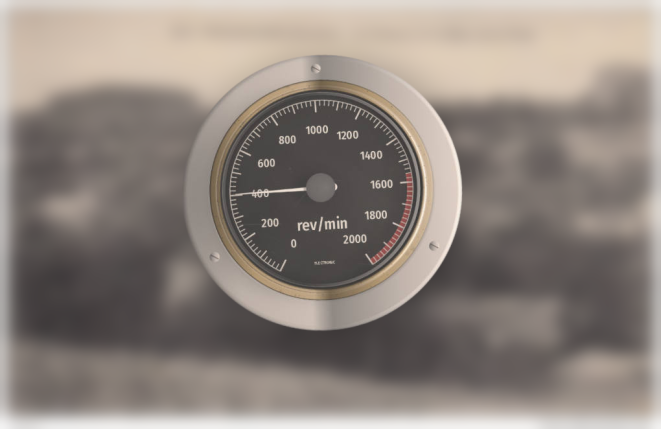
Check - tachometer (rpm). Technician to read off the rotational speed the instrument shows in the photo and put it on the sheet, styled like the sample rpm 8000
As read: rpm 400
